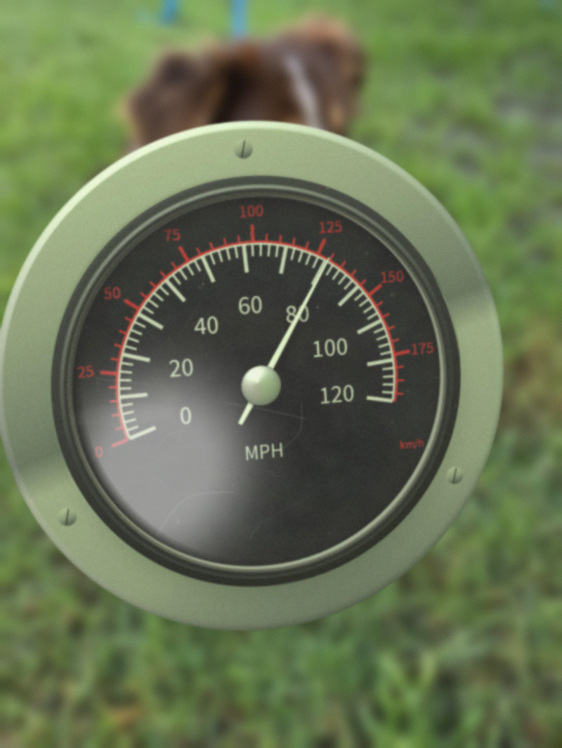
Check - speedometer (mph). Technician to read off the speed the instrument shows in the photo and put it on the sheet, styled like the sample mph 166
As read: mph 80
